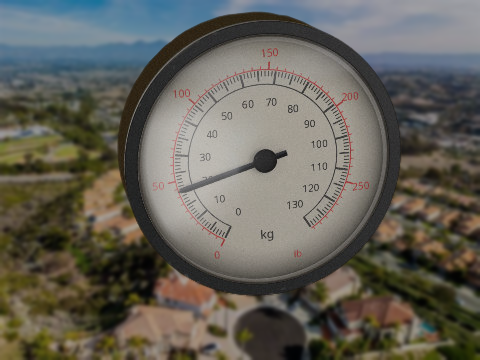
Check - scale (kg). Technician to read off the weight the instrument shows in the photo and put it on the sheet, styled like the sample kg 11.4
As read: kg 20
